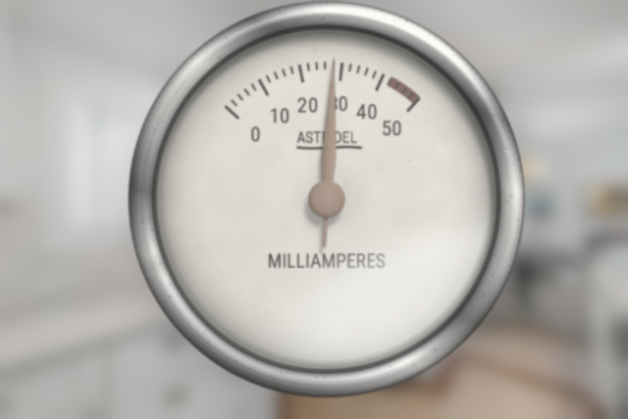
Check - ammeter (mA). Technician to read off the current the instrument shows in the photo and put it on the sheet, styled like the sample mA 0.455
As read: mA 28
